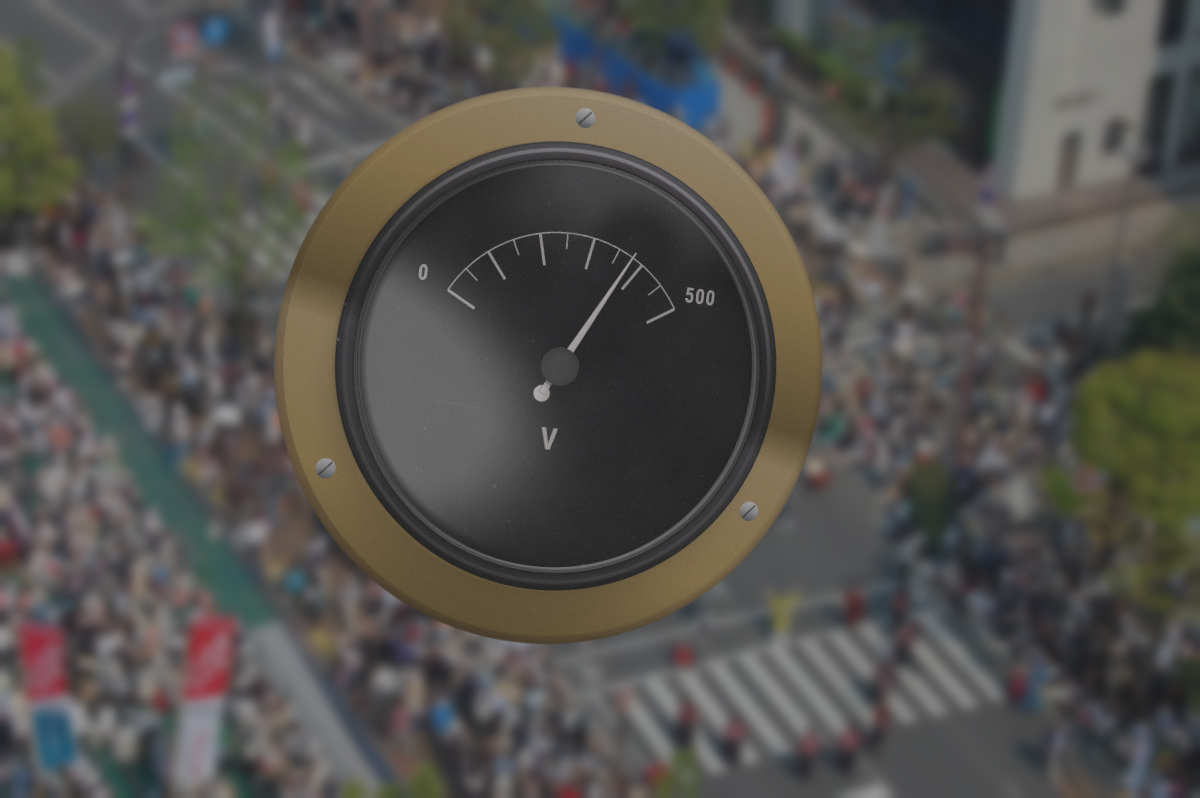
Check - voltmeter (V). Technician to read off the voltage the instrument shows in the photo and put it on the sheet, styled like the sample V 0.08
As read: V 375
